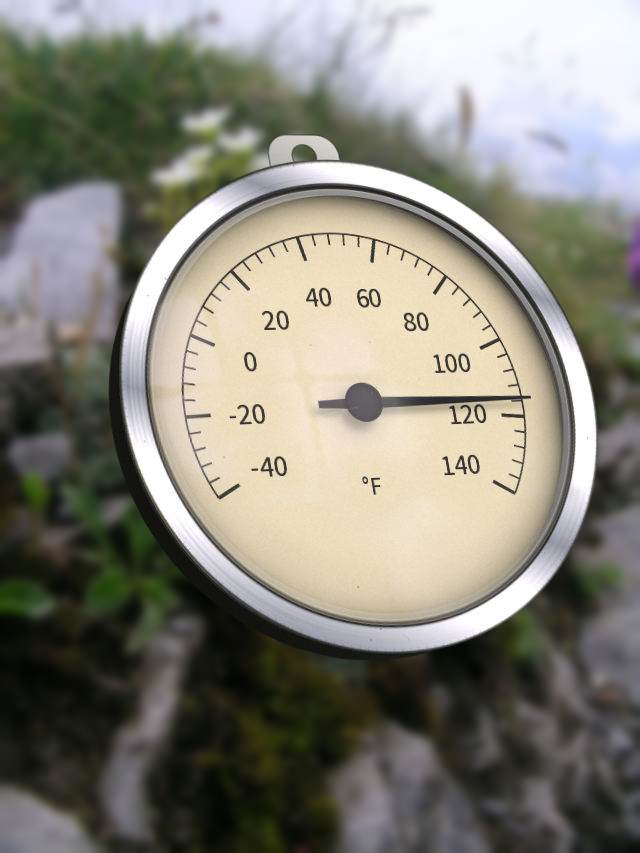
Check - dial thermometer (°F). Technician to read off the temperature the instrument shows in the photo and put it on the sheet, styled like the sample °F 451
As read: °F 116
